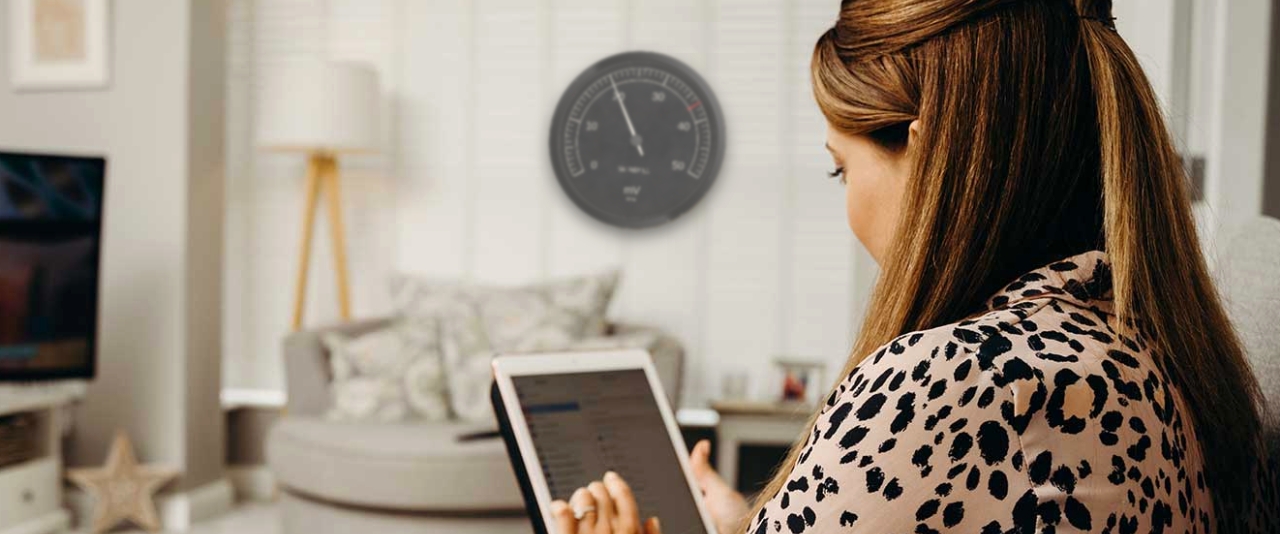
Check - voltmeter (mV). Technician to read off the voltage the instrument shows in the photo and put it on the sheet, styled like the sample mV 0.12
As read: mV 20
